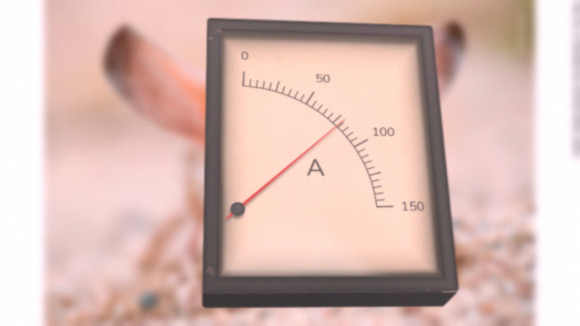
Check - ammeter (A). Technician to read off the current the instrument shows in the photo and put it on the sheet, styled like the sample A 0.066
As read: A 80
